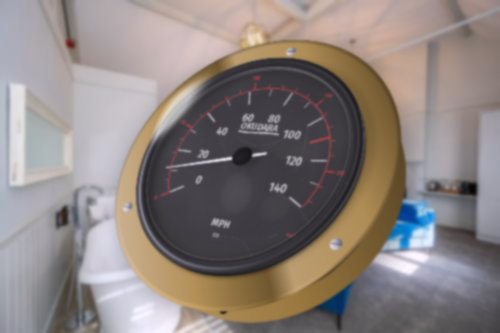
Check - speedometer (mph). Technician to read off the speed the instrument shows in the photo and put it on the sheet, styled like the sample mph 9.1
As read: mph 10
